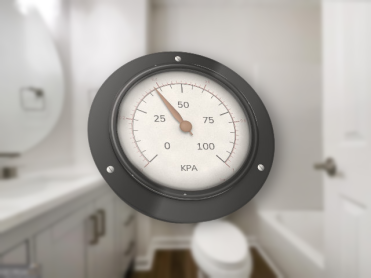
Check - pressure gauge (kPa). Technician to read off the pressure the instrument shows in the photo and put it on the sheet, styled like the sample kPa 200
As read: kPa 37.5
